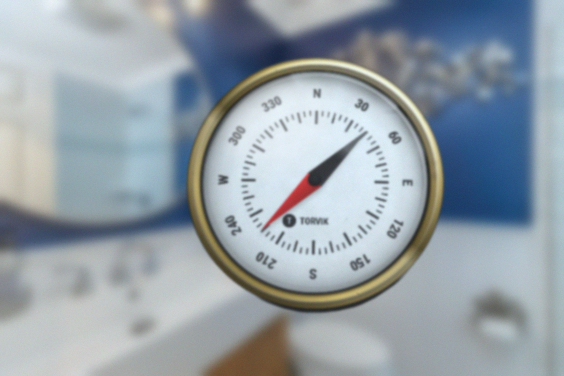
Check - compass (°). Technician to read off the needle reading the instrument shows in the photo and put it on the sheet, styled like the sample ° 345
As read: ° 225
